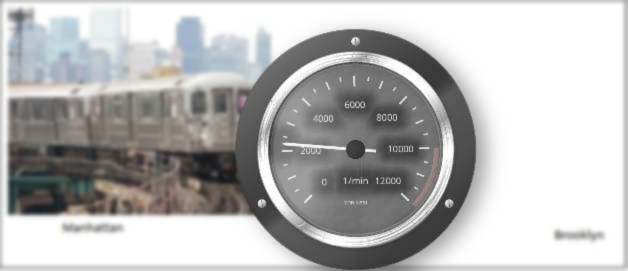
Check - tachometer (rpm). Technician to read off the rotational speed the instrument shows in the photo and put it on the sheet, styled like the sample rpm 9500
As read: rpm 2250
